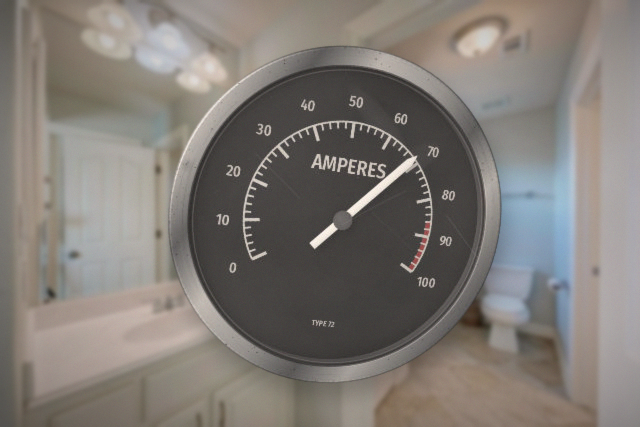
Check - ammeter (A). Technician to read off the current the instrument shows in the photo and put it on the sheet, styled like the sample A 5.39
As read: A 68
